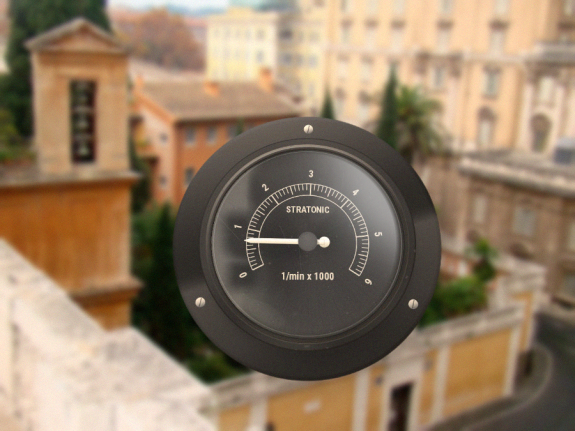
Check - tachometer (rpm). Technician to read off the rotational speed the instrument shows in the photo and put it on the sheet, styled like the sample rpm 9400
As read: rpm 700
